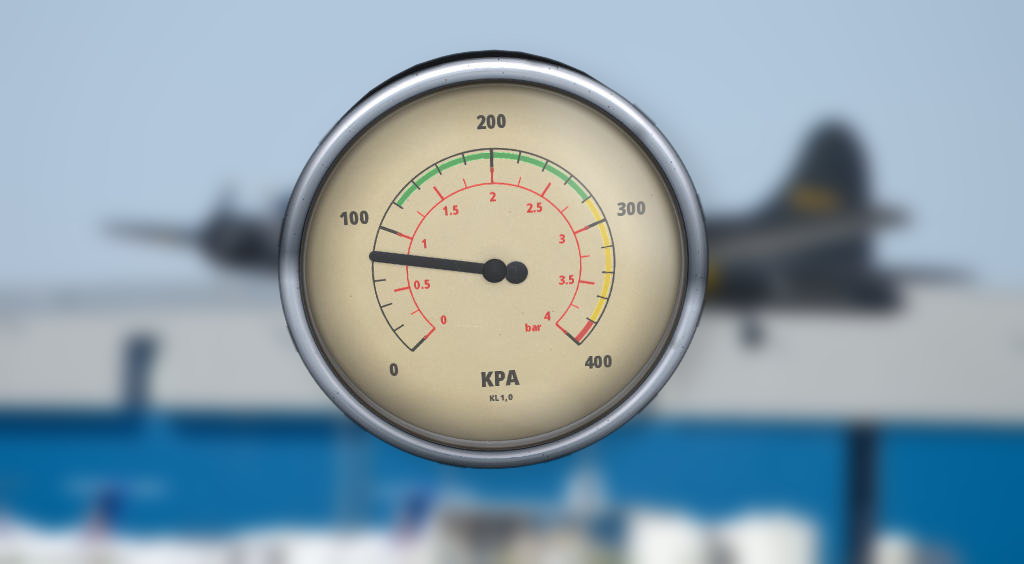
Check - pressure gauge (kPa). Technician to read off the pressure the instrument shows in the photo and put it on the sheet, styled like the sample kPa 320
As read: kPa 80
